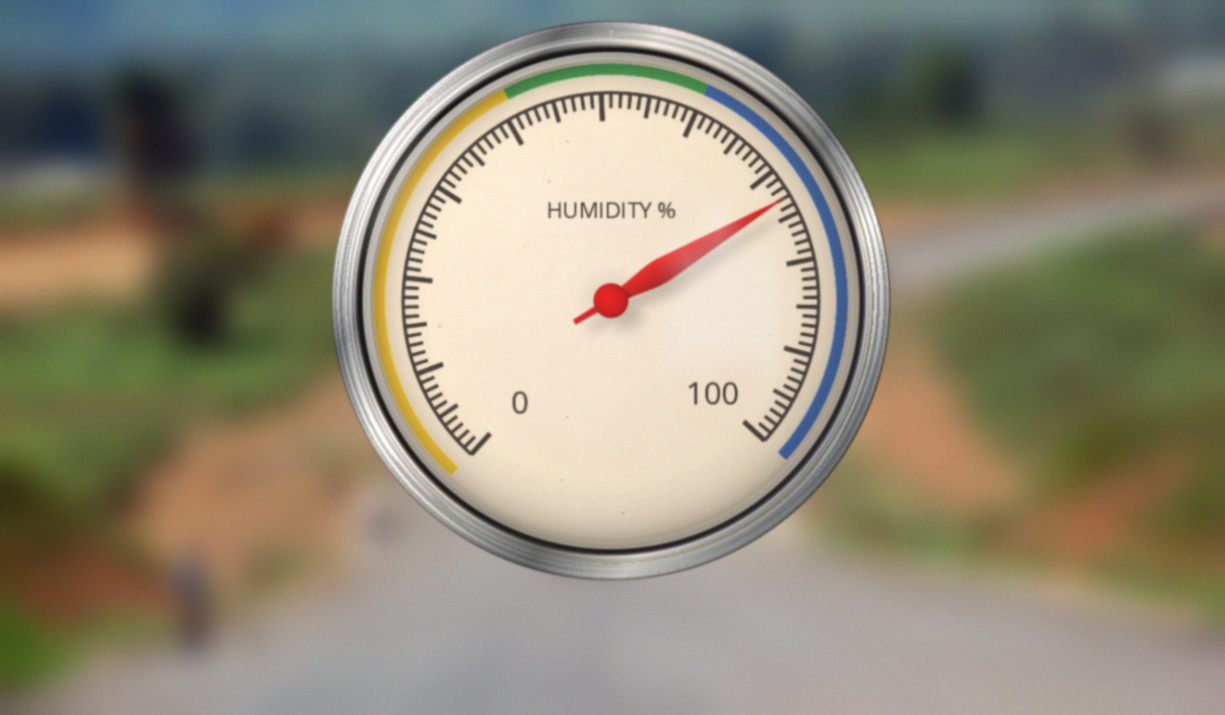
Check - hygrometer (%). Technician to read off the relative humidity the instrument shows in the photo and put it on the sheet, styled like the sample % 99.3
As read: % 73
